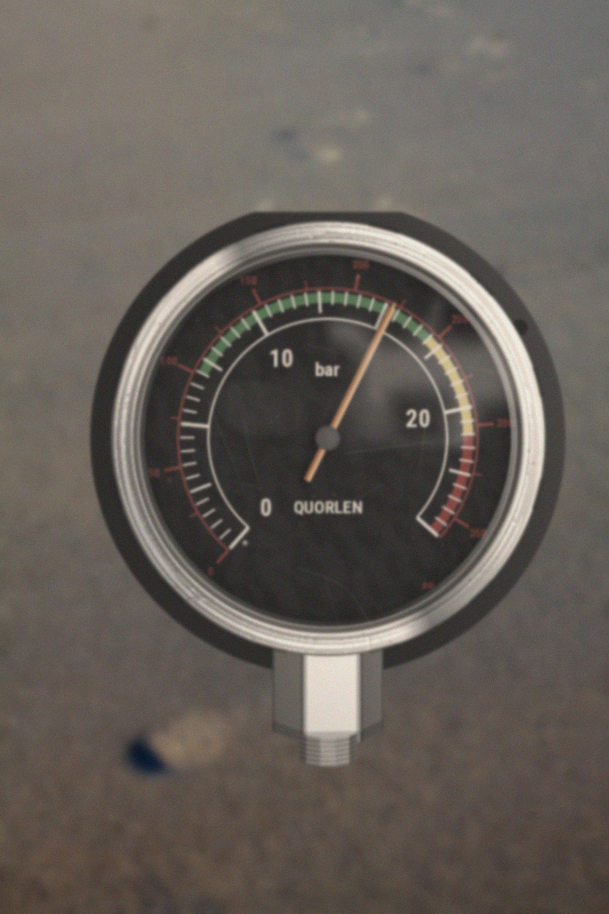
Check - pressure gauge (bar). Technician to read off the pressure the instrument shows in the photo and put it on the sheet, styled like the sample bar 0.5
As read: bar 15.25
